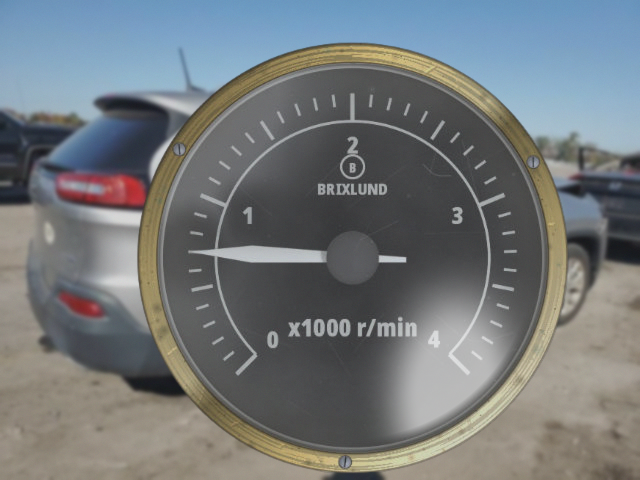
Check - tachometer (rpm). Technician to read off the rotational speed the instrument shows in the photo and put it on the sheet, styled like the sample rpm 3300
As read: rpm 700
